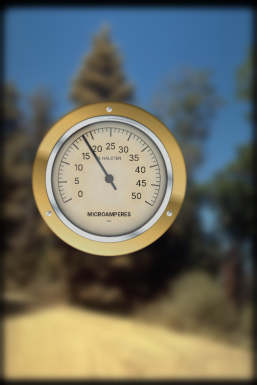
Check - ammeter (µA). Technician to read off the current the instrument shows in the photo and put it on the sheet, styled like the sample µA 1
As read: µA 18
